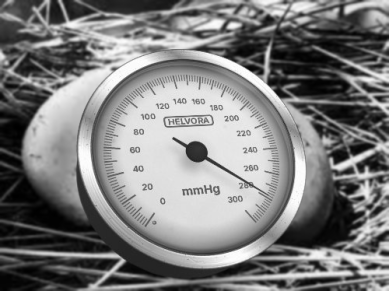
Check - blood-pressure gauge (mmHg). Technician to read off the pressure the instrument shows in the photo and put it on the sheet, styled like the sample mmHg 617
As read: mmHg 280
